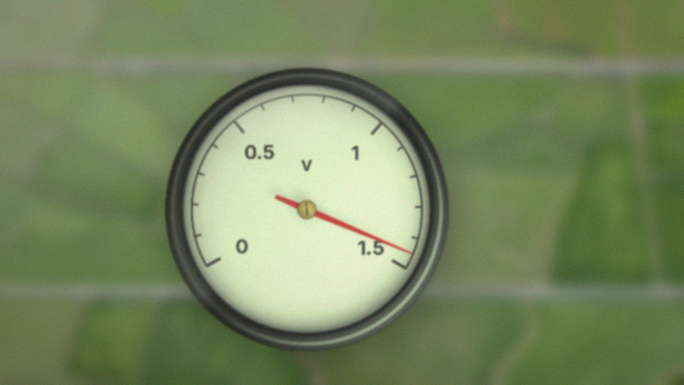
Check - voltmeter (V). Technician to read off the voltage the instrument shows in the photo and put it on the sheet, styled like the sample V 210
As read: V 1.45
